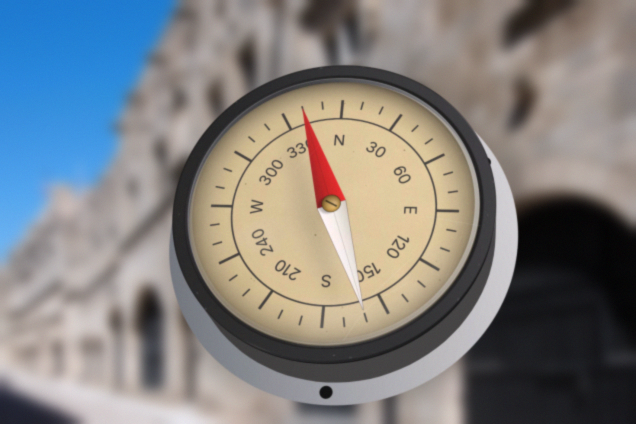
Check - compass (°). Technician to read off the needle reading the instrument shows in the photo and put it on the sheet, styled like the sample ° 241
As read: ° 340
